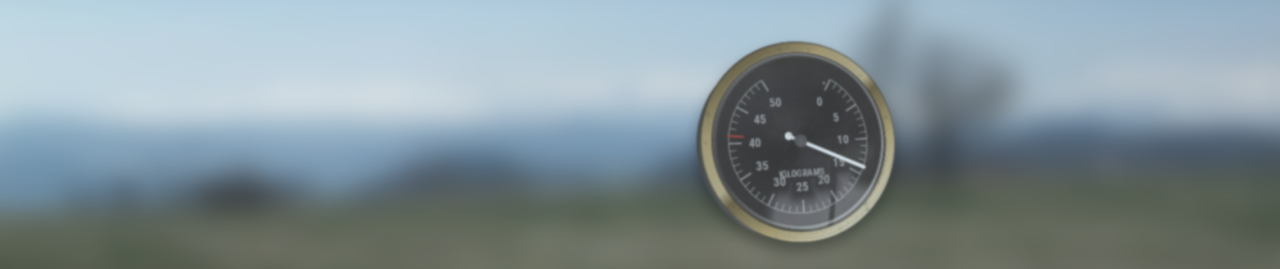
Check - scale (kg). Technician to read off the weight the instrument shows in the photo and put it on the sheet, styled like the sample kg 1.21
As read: kg 14
